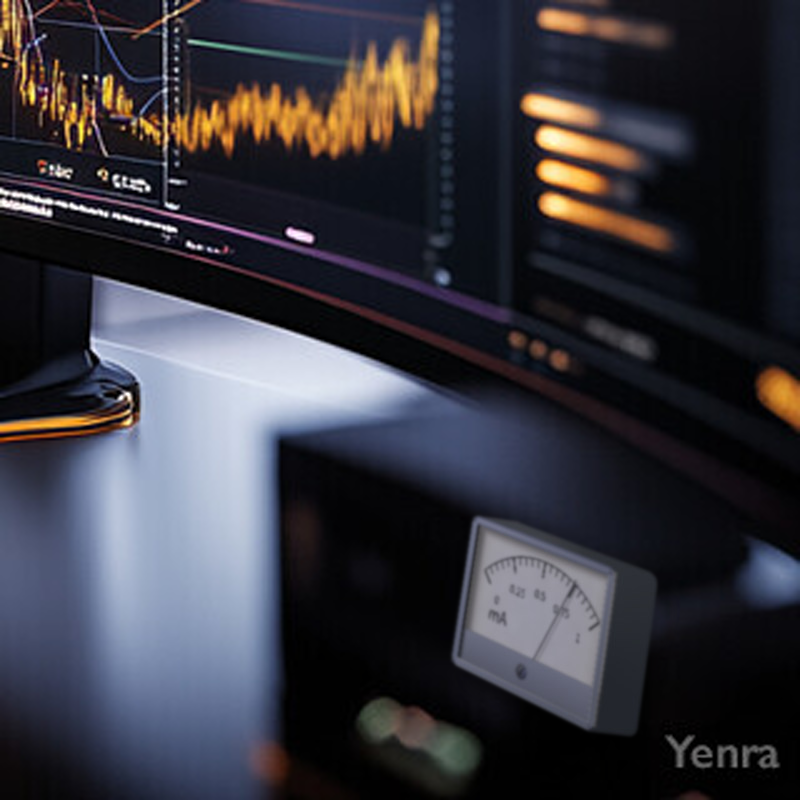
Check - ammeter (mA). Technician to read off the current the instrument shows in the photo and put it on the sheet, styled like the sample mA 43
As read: mA 0.75
